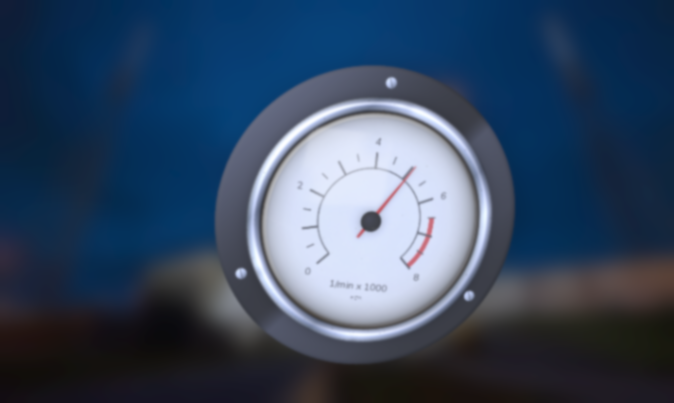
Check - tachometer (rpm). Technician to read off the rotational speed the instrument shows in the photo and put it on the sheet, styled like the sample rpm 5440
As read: rpm 5000
